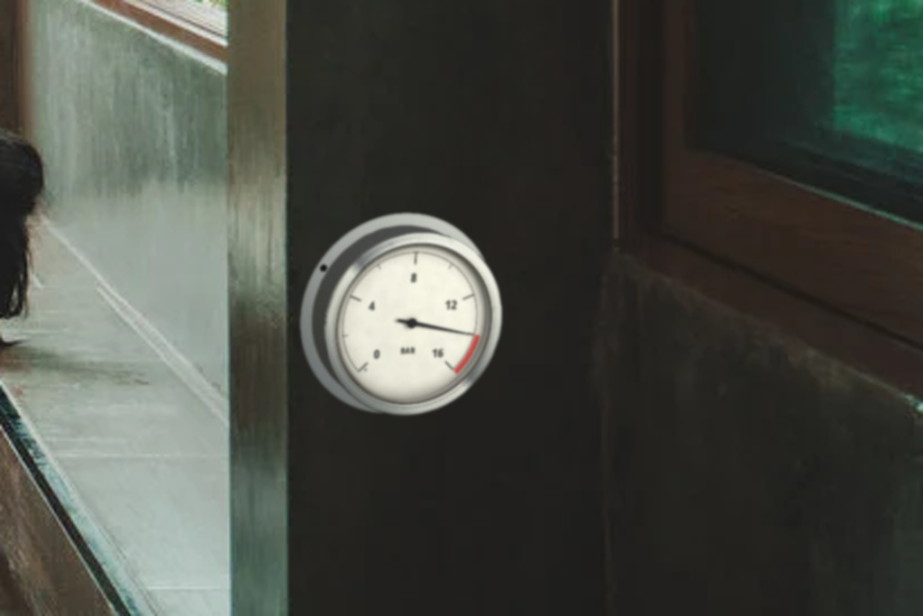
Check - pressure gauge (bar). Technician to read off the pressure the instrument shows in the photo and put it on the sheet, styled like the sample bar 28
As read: bar 14
